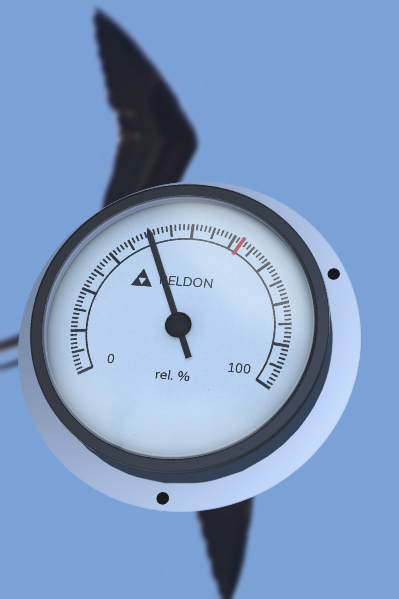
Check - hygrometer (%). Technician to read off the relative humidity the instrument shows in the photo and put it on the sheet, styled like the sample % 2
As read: % 40
